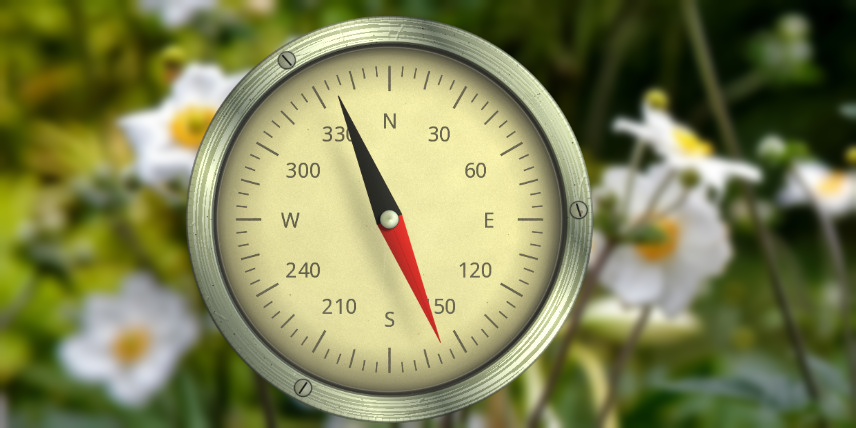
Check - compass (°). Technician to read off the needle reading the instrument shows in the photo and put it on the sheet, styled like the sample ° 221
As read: ° 157.5
